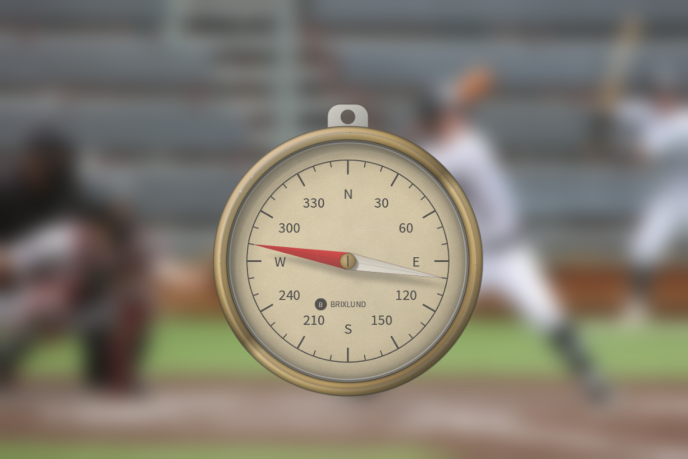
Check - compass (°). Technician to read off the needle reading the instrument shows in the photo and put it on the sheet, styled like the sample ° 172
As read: ° 280
